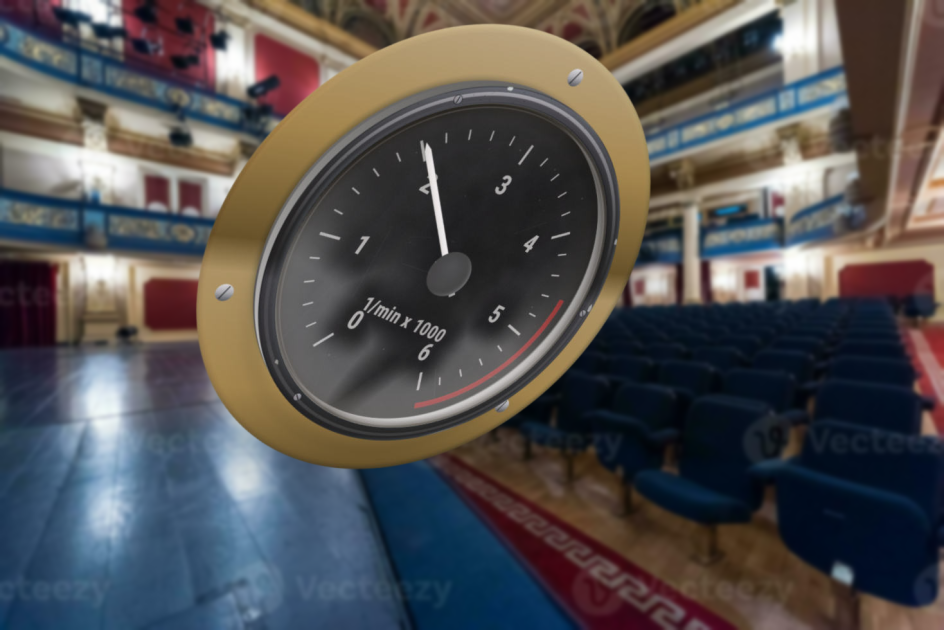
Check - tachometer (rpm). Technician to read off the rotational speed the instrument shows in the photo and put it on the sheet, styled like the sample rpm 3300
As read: rpm 2000
